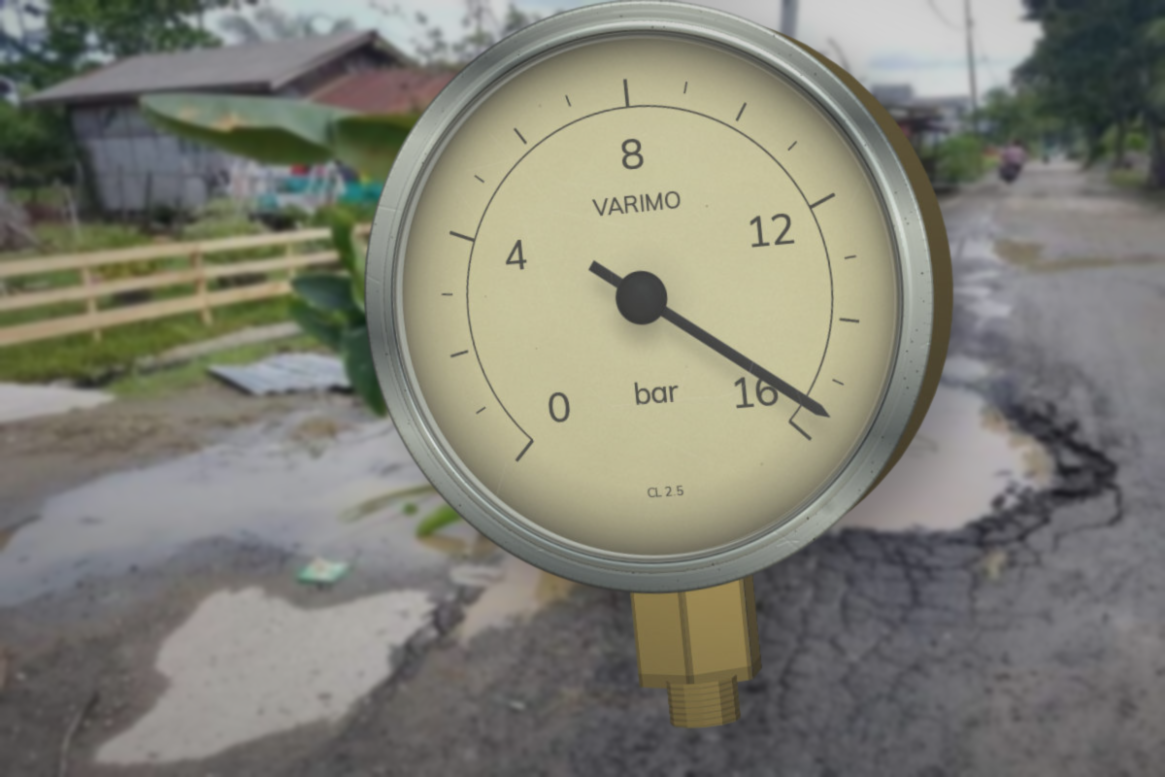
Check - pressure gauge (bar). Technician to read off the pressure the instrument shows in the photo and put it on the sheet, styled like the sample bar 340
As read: bar 15.5
